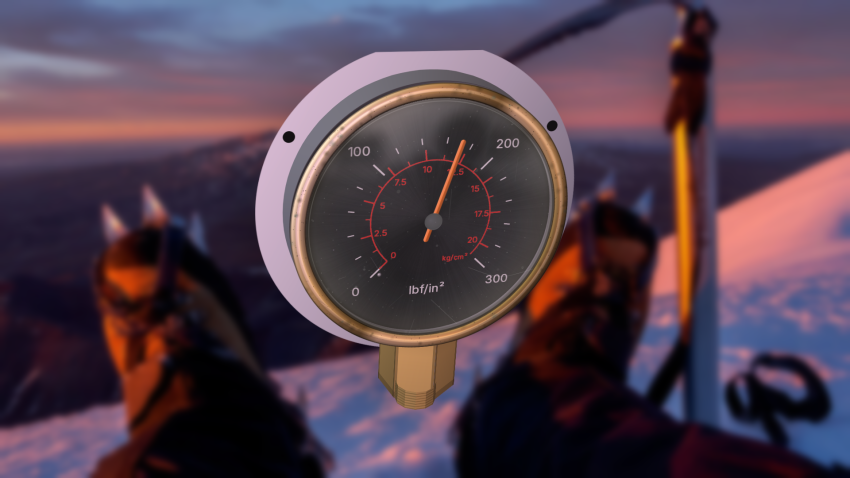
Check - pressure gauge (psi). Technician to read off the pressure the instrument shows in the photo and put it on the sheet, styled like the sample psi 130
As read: psi 170
